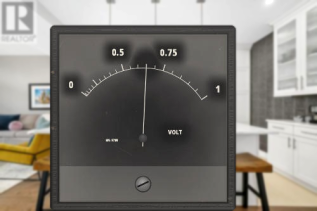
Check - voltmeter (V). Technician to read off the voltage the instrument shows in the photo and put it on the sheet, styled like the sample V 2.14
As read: V 0.65
